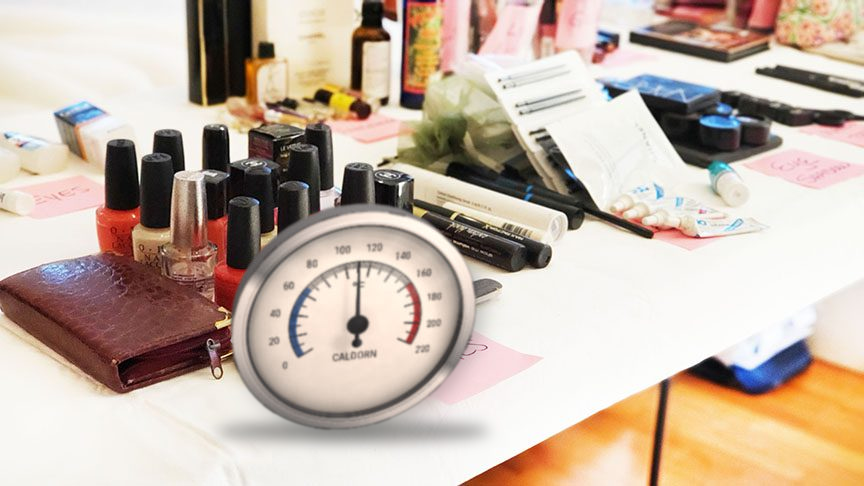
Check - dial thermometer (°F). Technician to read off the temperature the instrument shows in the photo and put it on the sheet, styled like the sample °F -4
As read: °F 110
